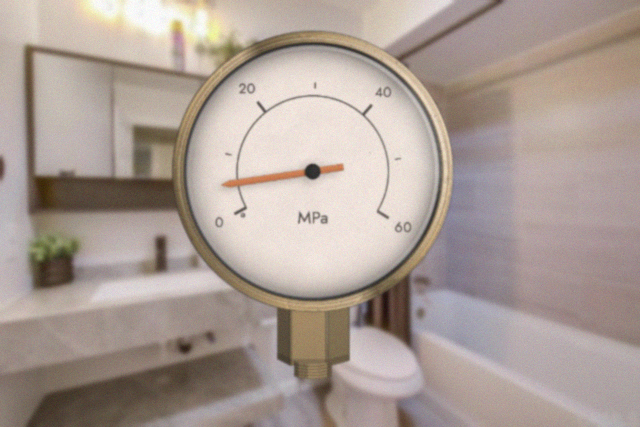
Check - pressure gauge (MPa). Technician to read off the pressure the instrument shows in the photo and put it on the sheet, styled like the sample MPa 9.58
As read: MPa 5
